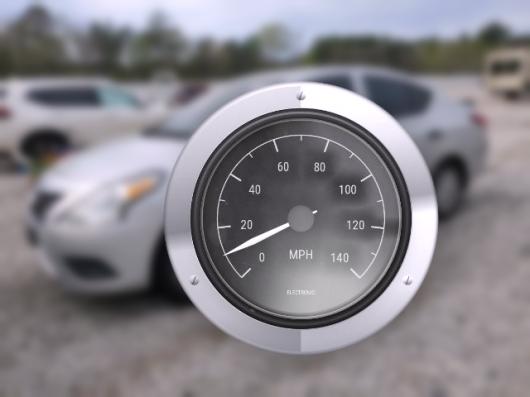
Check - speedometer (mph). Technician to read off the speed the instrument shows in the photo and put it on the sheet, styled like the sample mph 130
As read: mph 10
